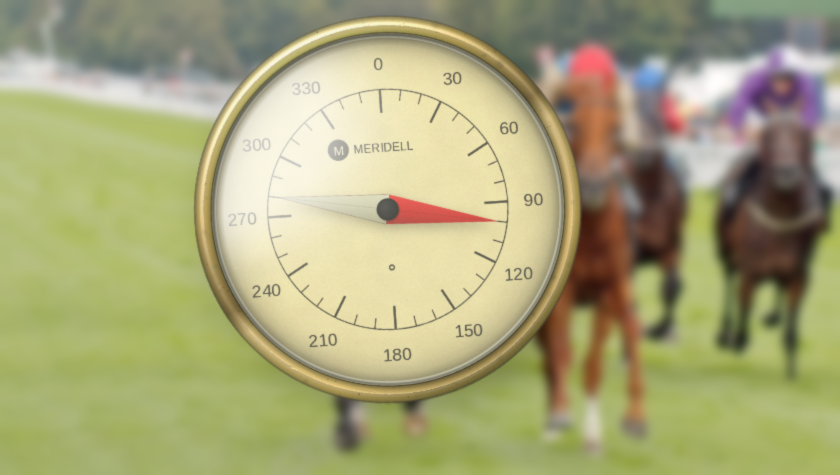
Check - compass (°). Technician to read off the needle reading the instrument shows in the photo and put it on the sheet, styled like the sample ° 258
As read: ° 100
